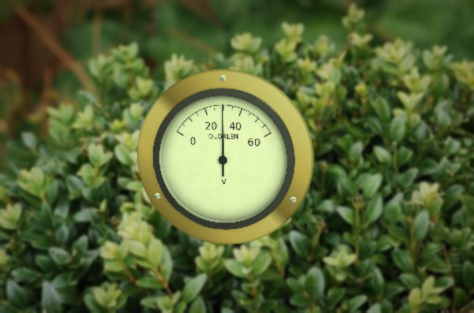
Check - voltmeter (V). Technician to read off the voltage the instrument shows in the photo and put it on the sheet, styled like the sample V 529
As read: V 30
